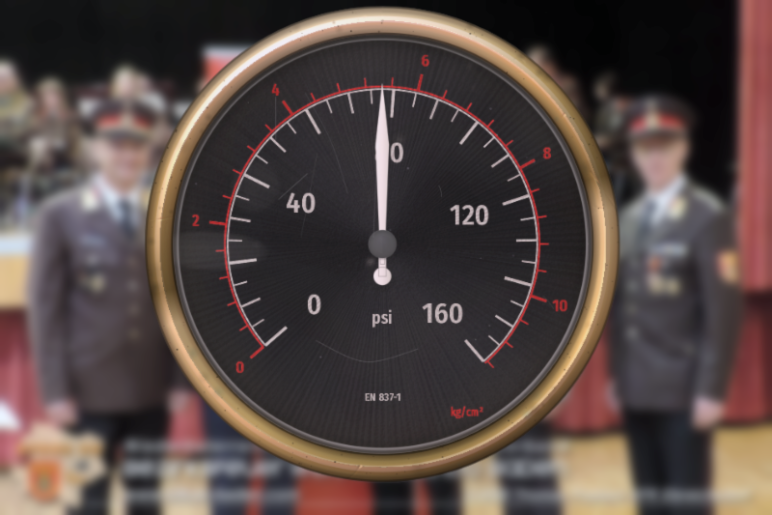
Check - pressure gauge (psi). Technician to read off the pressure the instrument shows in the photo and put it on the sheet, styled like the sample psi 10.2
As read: psi 77.5
